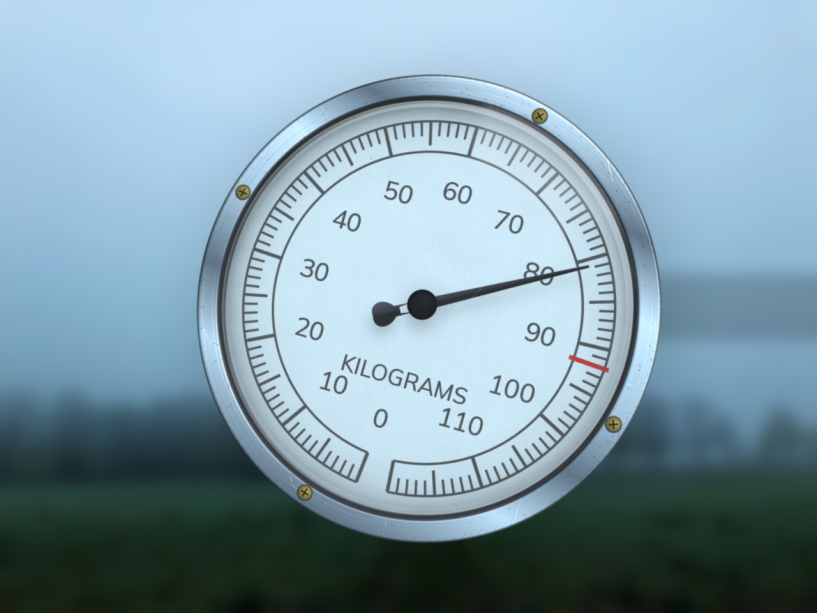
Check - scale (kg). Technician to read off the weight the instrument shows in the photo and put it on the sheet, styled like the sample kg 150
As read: kg 81
